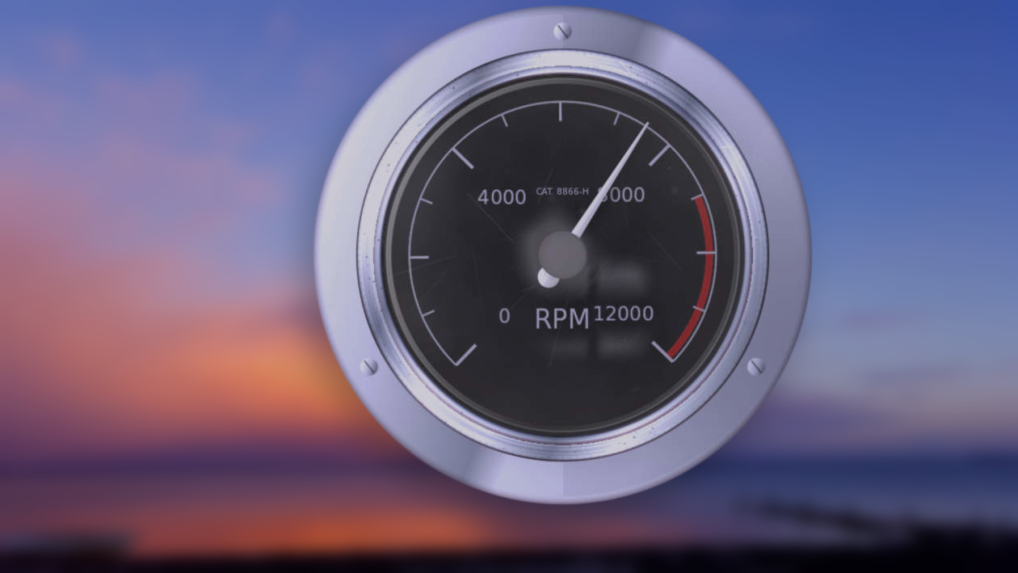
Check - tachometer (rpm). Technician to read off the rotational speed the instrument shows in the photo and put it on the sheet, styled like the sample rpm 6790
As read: rpm 7500
